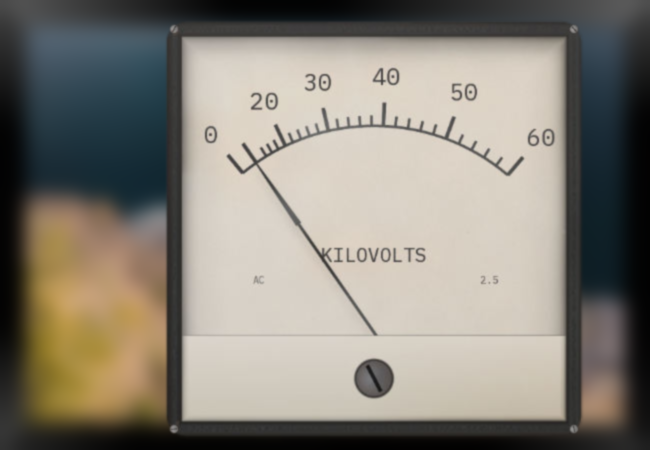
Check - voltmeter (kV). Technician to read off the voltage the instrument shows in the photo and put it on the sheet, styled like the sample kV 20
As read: kV 10
